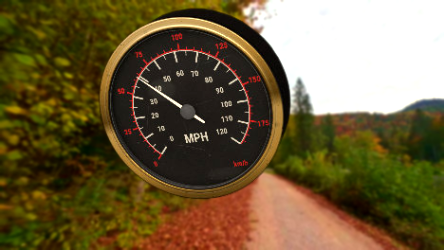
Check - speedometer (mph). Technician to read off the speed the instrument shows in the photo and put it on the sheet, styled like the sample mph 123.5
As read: mph 40
